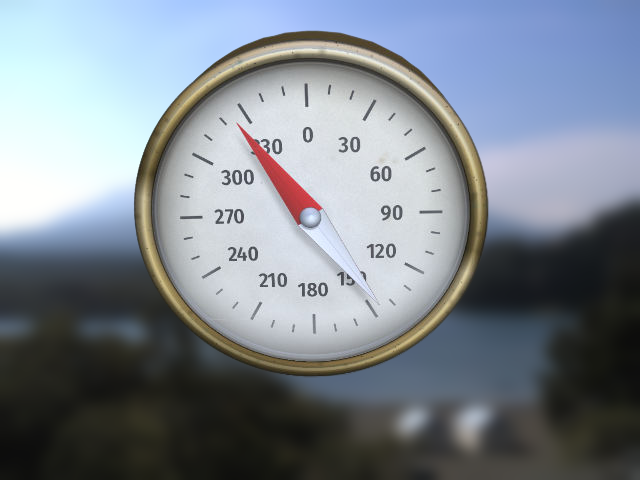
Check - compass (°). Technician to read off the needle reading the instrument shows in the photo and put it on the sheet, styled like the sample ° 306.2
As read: ° 325
